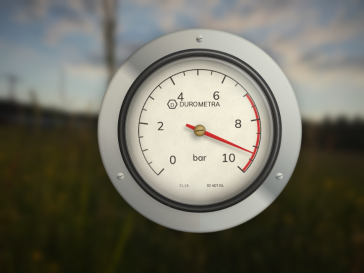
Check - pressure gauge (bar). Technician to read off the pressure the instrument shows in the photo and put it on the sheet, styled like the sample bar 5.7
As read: bar 9.25
